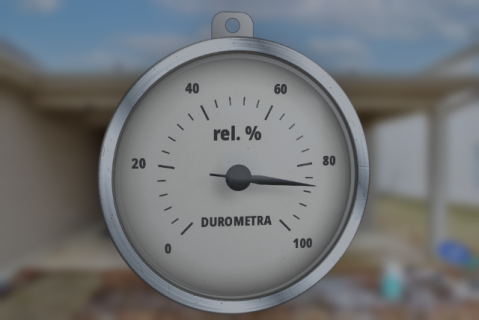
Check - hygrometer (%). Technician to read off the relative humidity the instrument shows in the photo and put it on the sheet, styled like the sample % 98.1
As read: % 86
